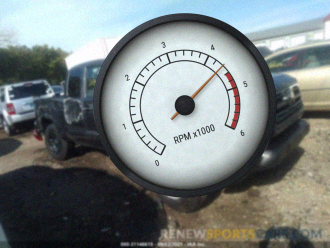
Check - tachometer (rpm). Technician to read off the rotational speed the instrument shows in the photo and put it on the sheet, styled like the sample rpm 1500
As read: rpm 4400
